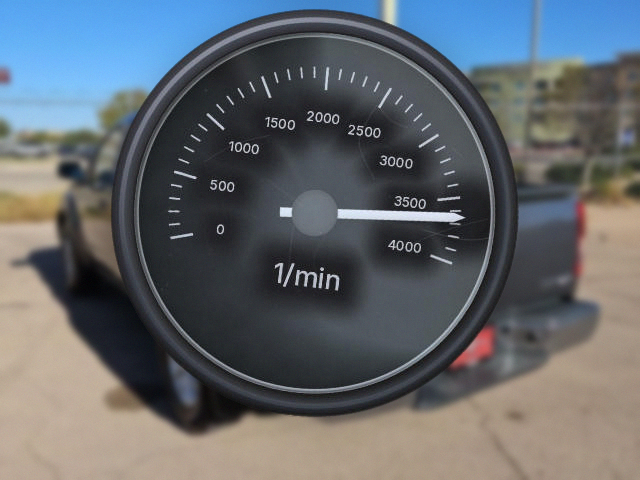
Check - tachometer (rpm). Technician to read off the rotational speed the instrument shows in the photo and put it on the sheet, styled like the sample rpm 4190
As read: rpm 3650
